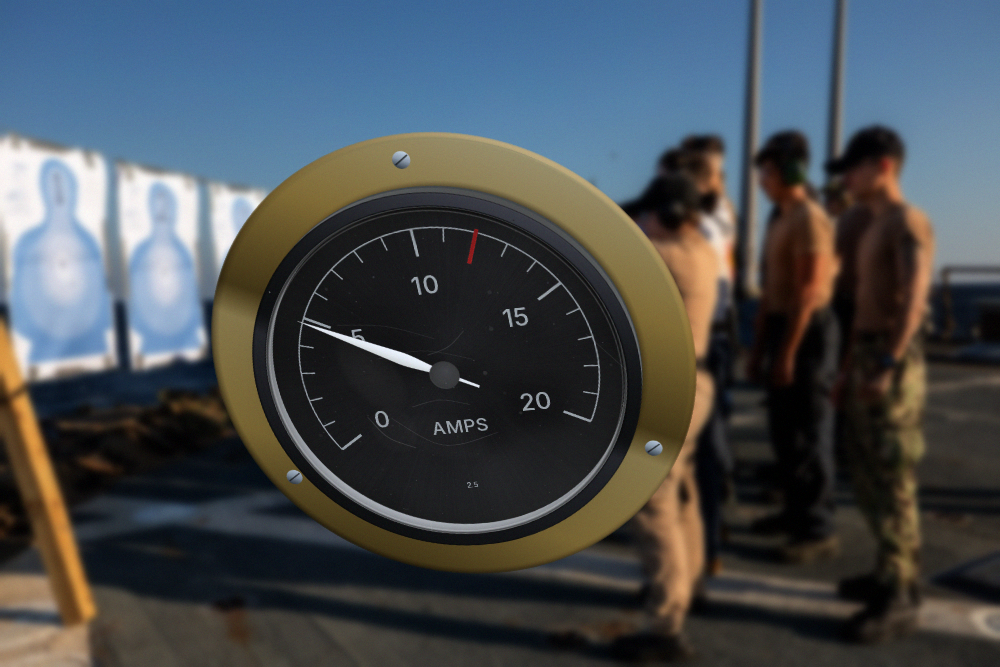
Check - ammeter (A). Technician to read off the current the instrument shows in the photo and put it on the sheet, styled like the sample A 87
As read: A 5
